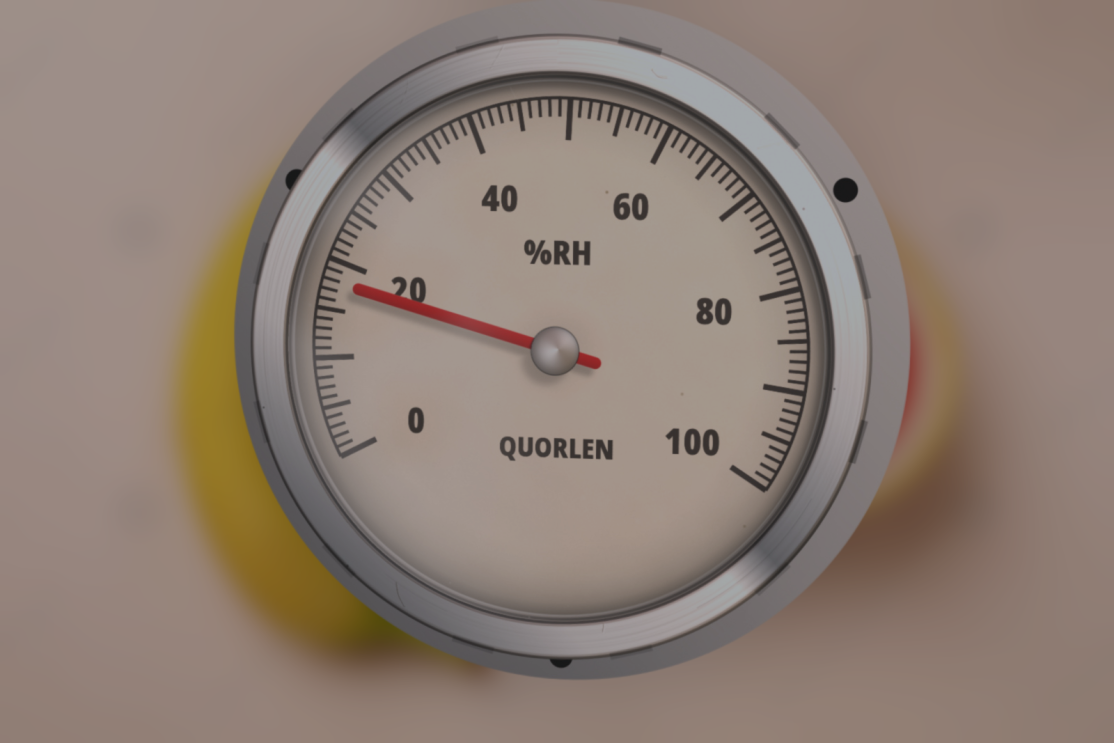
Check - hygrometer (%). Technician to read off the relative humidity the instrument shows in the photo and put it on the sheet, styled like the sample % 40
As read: % 18
